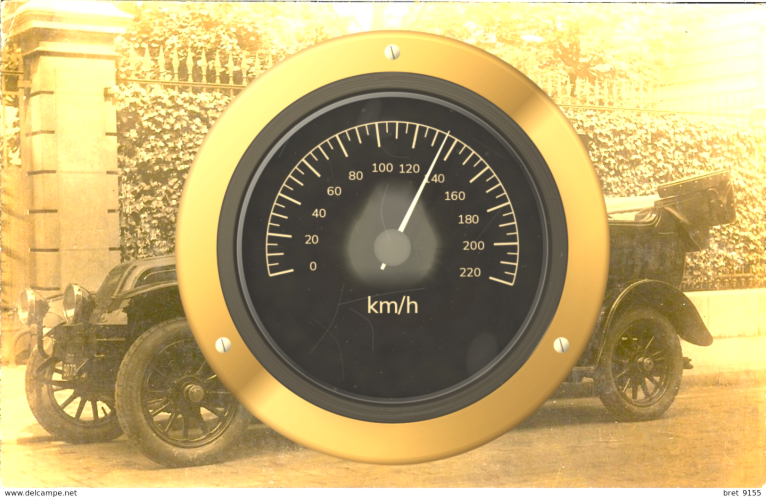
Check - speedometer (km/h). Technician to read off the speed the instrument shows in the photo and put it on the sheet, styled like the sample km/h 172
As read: km/h 135
